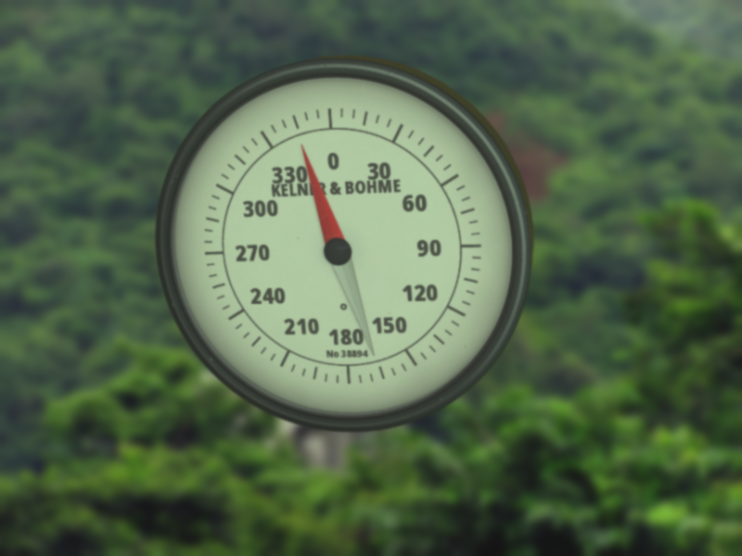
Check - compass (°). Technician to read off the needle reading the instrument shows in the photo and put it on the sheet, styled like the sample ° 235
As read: ° 345
